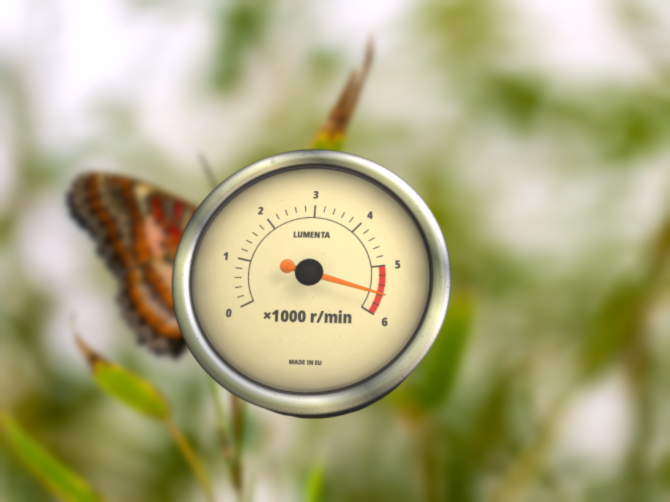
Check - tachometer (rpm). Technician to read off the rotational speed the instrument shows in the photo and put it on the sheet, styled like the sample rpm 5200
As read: rpm 5600
